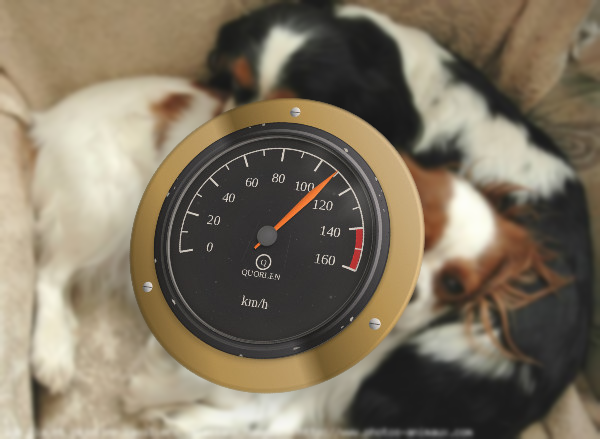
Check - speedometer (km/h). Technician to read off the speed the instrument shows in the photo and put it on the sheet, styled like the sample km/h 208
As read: km/h 110
